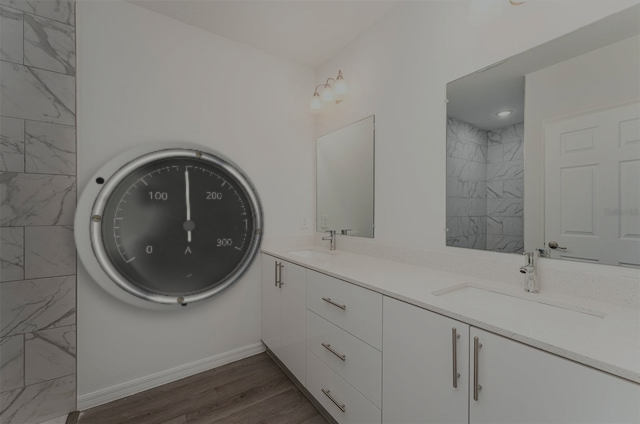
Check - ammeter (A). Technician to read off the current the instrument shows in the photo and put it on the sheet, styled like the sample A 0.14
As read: A 150
